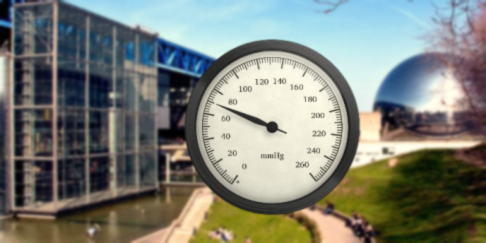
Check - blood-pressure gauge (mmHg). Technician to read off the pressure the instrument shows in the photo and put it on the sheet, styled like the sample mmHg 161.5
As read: mmHg 70
